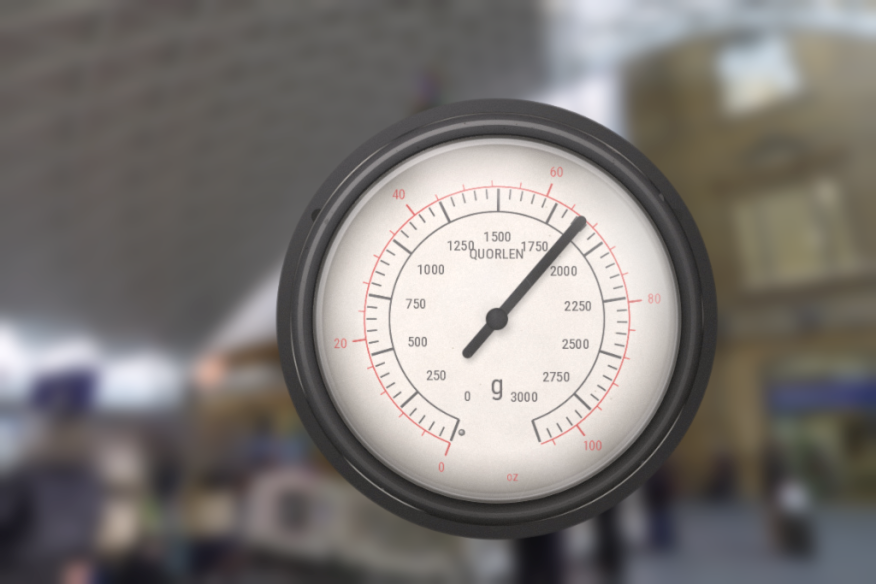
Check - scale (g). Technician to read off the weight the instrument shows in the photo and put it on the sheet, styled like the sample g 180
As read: g 1875
